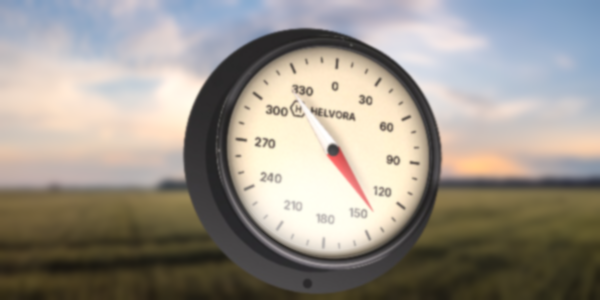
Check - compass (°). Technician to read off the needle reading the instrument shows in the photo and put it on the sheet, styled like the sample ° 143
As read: ° 140
